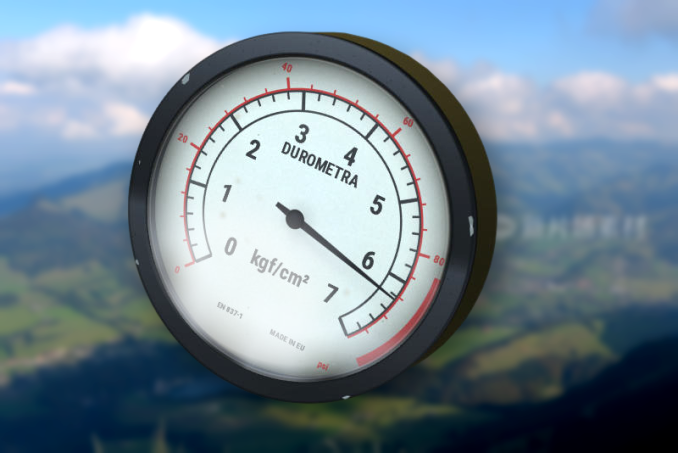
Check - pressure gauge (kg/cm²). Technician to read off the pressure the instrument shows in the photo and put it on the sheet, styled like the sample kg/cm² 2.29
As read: kg/cm² 6.2
